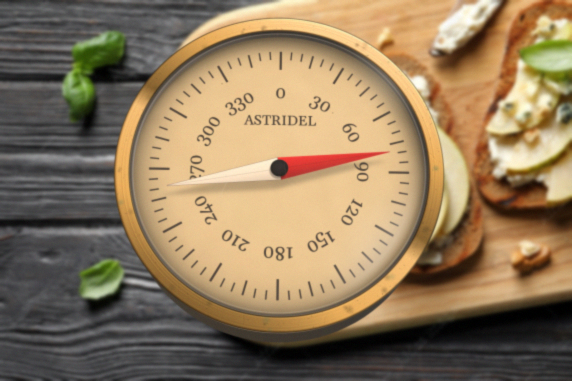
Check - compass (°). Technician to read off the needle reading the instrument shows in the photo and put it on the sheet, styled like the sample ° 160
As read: ° 80
